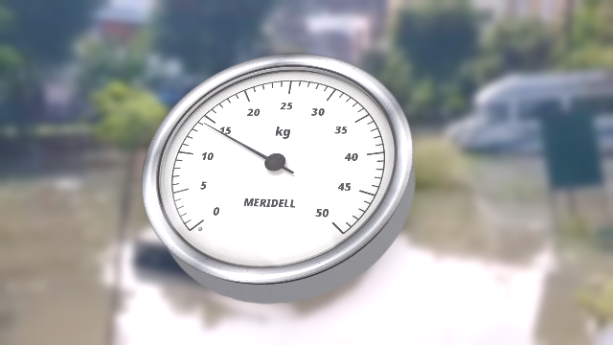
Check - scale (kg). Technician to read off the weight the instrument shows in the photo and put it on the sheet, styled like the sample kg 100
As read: kg 14
